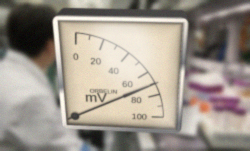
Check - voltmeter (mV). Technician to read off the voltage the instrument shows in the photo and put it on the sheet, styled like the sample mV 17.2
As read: mV 70
